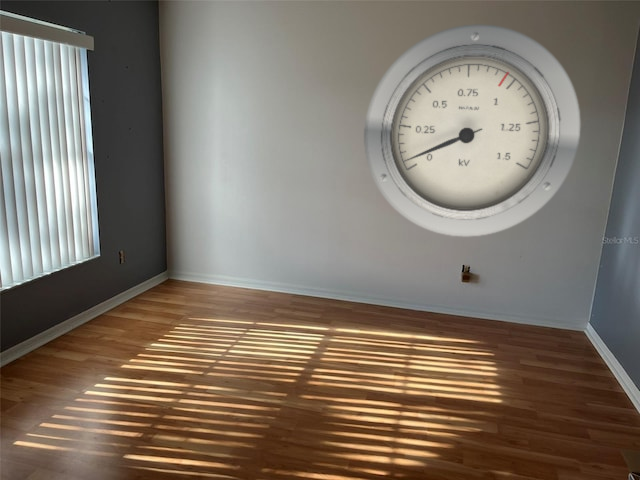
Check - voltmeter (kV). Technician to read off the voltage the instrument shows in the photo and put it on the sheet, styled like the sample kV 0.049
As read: kV 0.05
